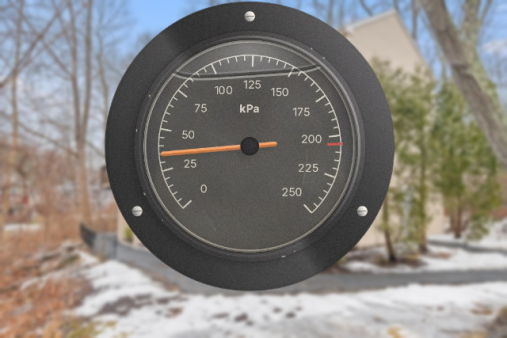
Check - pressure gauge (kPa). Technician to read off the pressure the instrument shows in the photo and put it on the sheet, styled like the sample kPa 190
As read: kPa 35
